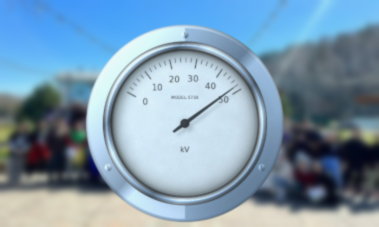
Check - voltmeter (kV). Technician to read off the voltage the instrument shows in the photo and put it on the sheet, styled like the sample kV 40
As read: kV 48
